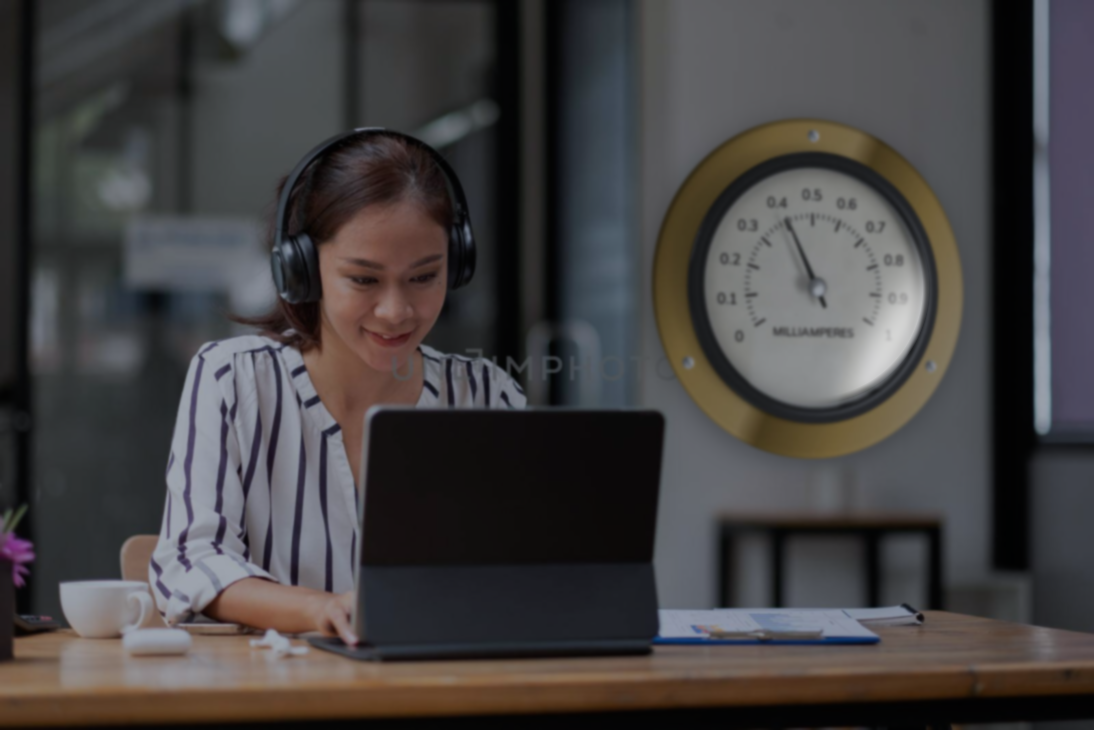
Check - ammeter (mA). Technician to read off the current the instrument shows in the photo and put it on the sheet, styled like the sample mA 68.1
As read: mA 0.4
